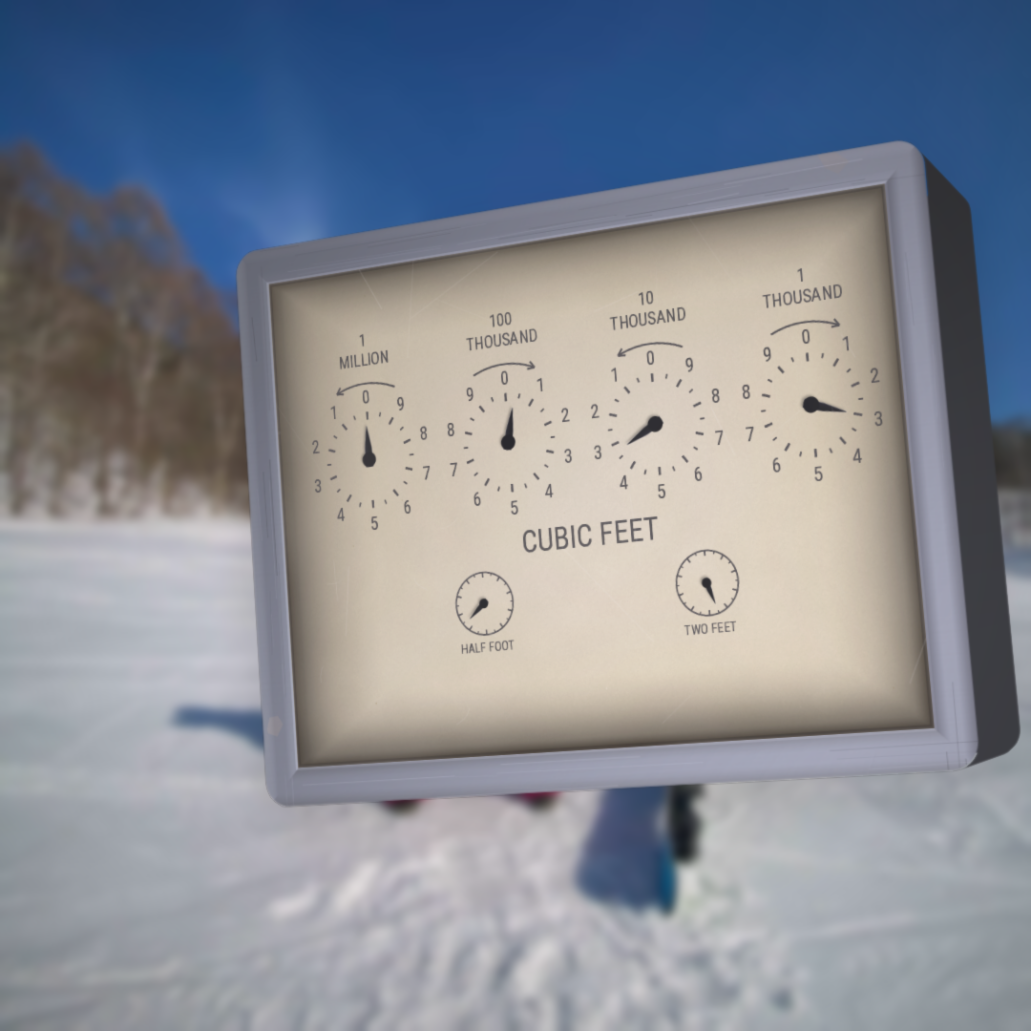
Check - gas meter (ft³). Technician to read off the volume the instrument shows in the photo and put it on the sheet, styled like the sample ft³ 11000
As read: ft³ 3300
